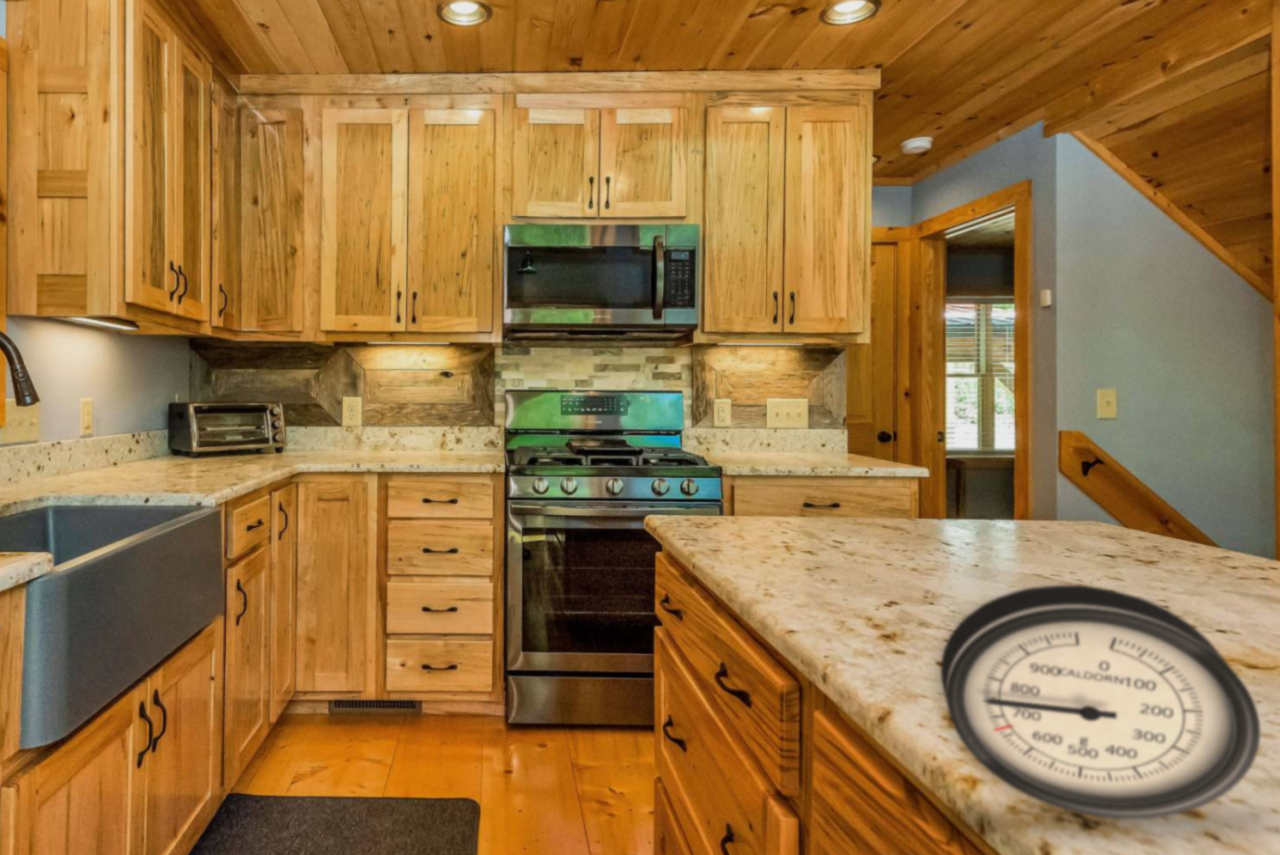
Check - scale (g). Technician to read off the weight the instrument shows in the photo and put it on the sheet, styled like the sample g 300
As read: g 750
